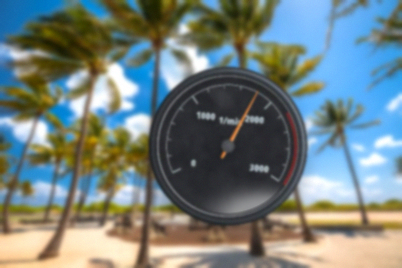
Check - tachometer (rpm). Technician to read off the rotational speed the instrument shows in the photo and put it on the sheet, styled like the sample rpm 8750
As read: rpm 1800
